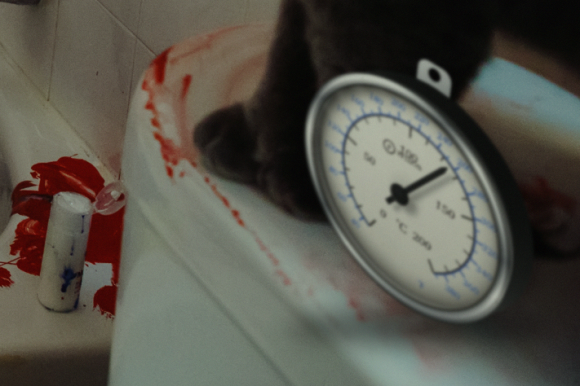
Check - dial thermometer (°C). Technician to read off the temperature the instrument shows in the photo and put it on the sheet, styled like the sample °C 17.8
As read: °C 125
